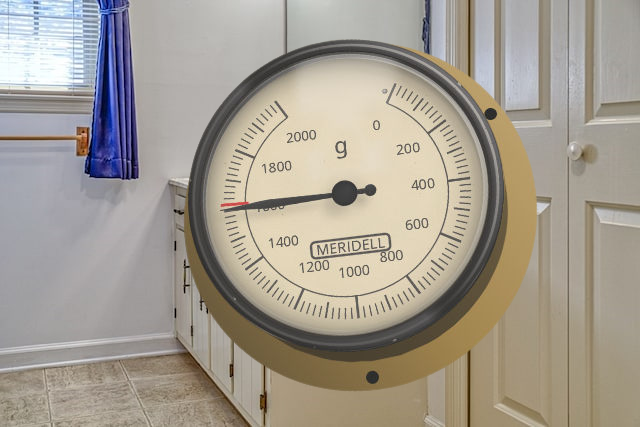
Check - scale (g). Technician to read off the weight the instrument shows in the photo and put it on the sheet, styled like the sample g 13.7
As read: g 1600
